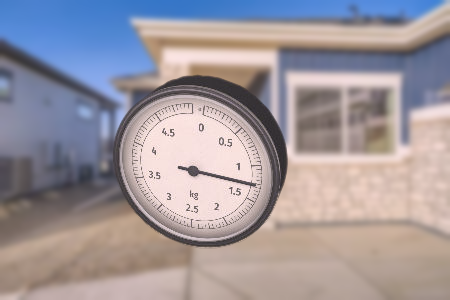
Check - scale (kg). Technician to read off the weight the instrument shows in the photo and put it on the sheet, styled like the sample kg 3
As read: kg 1.25
